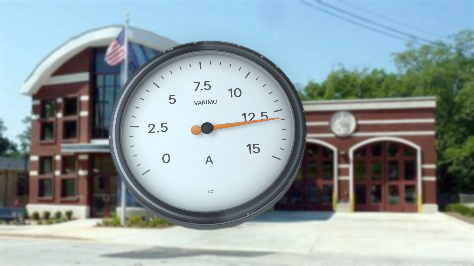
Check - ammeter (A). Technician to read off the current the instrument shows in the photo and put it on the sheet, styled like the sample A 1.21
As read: A 13
